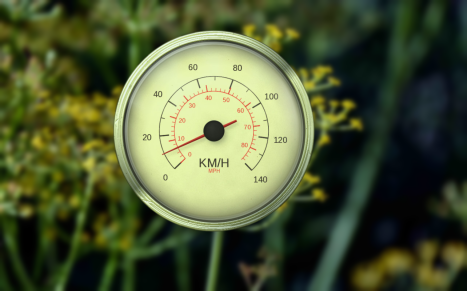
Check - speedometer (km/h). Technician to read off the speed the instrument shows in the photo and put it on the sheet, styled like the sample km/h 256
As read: km/h 10
